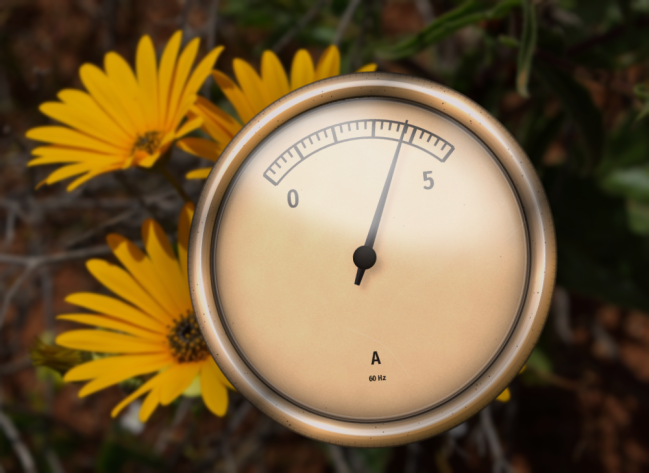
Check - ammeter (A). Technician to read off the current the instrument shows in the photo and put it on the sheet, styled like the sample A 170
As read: A 3.8
